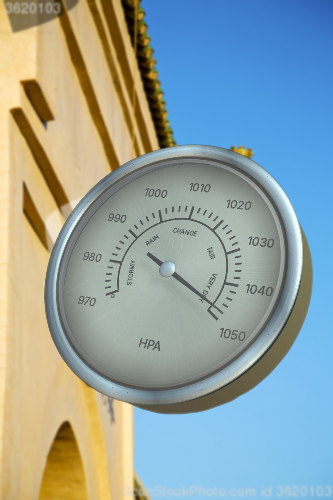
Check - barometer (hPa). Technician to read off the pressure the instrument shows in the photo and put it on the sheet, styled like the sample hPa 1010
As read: hPa 1048
